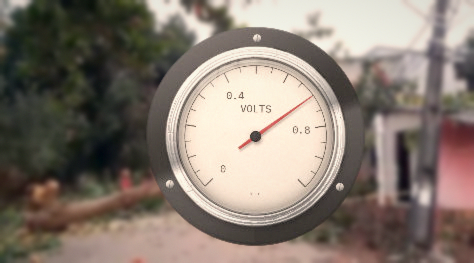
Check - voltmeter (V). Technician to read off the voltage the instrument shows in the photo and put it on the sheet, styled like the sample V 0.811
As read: V 0.7
